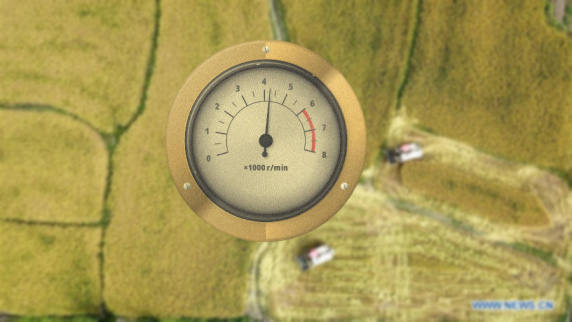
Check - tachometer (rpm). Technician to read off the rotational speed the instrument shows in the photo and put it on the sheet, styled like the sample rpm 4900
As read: rpm 4250
